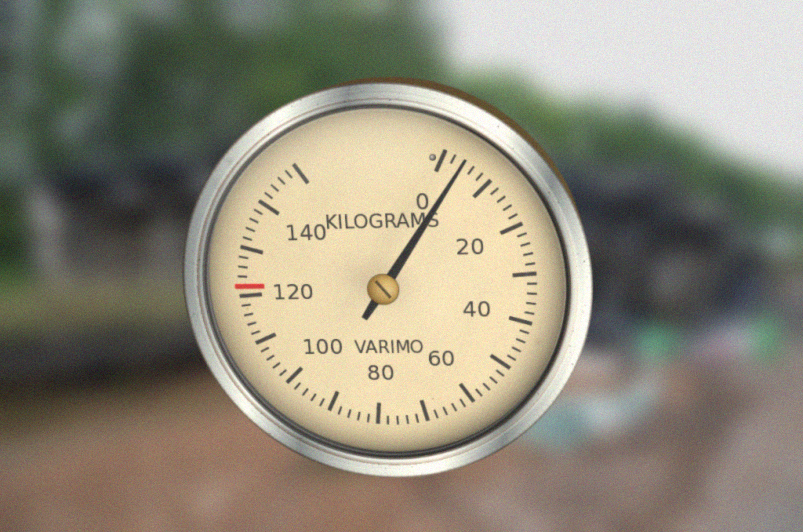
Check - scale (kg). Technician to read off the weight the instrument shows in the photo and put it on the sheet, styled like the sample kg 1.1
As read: kg 4
